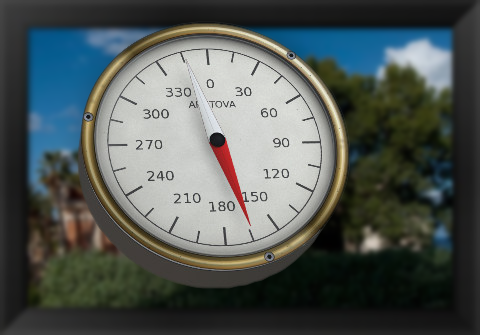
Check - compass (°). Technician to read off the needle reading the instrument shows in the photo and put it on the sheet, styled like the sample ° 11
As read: ° 165
